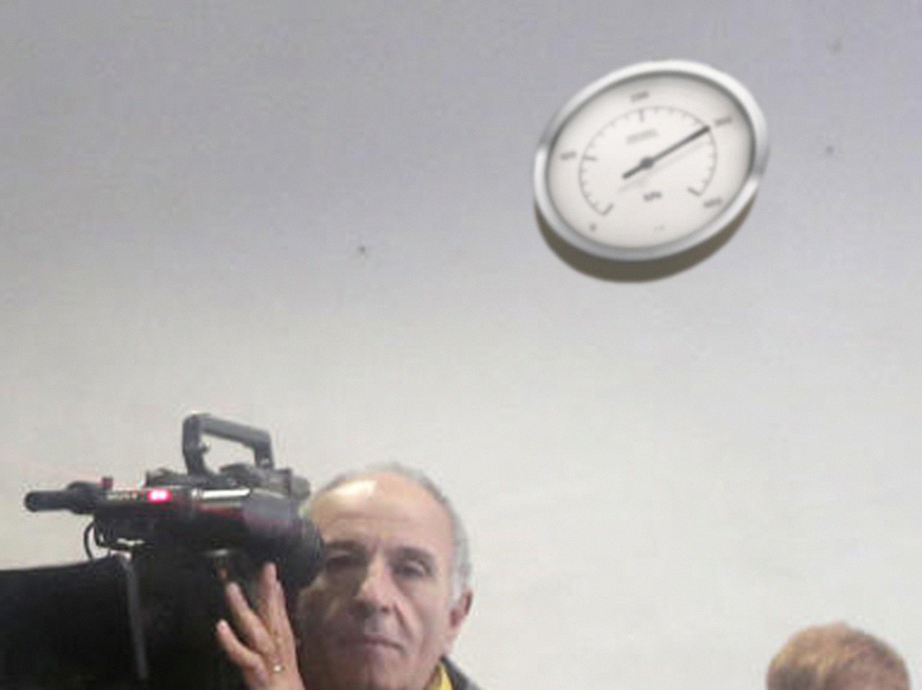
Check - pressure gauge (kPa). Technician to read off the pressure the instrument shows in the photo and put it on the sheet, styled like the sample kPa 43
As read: kPa 300
